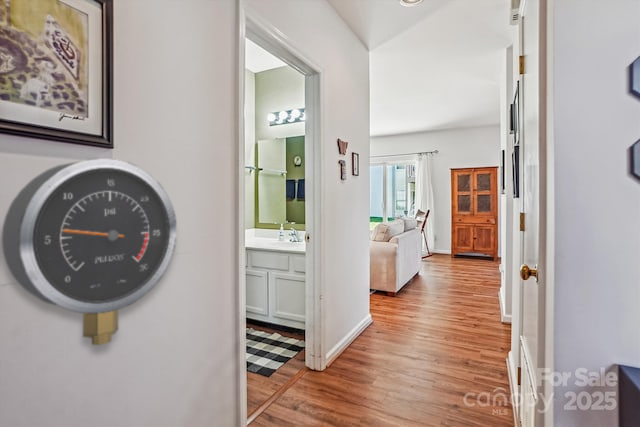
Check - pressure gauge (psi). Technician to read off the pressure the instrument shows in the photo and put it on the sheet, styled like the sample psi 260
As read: psi 6
